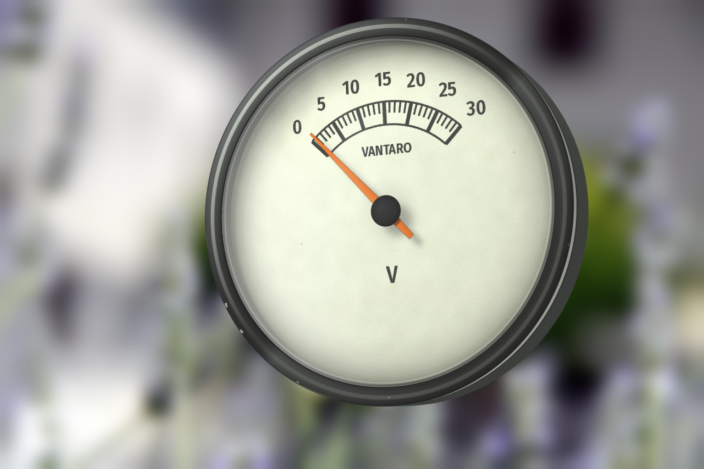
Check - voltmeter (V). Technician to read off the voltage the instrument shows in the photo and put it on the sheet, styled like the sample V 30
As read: V 1
